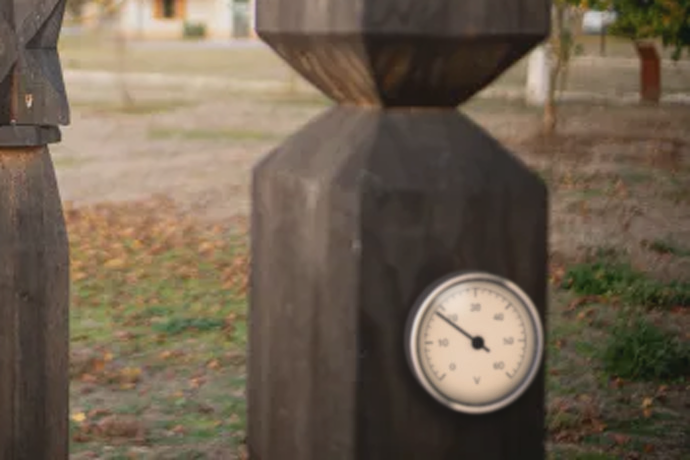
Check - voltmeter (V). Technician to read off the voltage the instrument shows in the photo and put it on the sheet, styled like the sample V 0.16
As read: V 18
